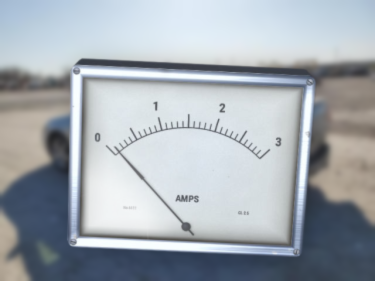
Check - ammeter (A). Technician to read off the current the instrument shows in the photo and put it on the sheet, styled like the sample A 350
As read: A 0.1
